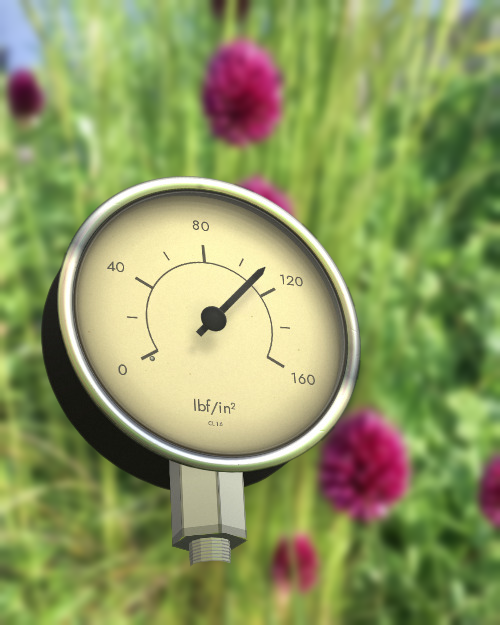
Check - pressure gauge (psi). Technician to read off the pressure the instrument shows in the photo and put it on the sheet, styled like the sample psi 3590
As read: psi 110
